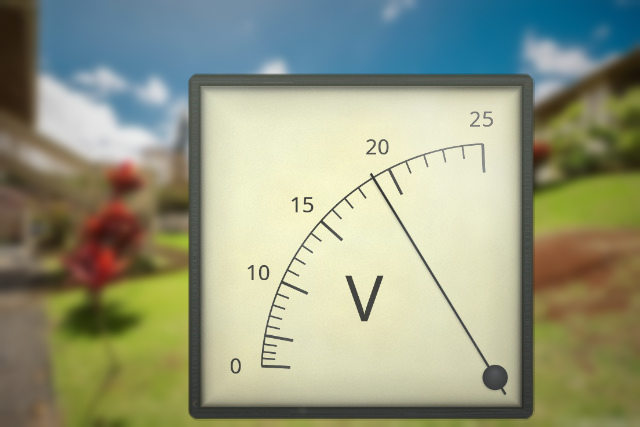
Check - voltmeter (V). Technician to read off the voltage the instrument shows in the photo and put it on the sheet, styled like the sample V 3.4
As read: V 19
